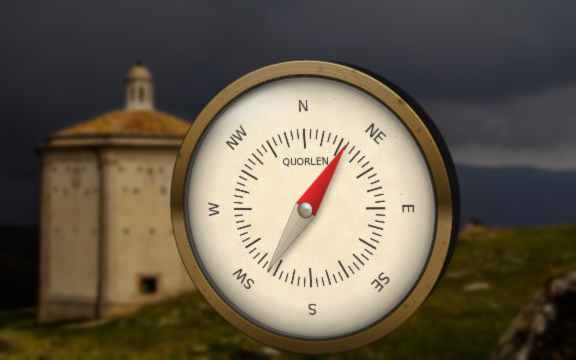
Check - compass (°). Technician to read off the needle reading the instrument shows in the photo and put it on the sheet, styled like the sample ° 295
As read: ° 35
